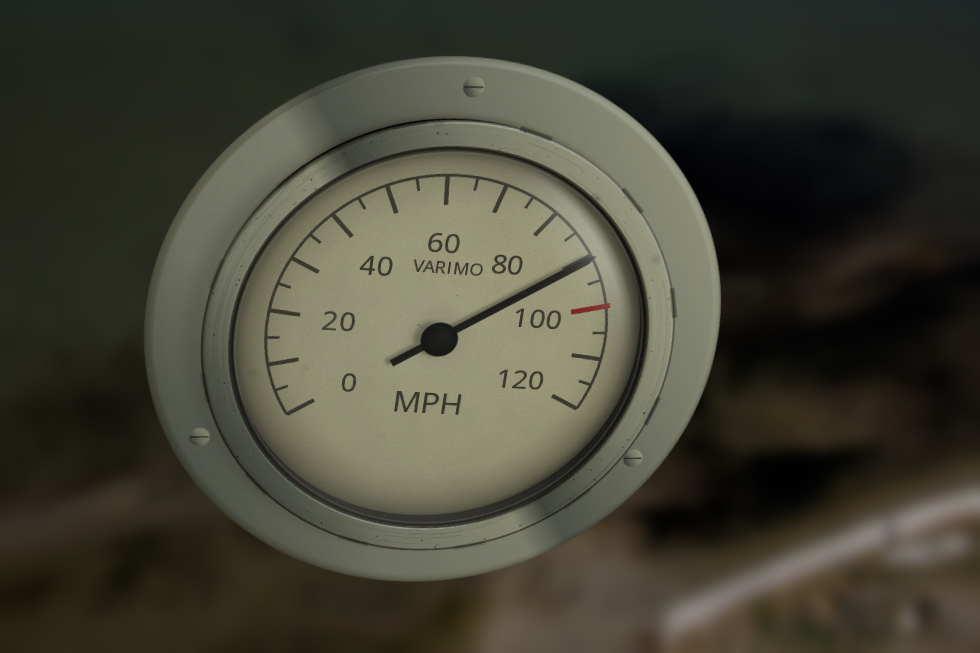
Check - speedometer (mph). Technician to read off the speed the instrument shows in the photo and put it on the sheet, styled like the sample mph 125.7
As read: mph 90
